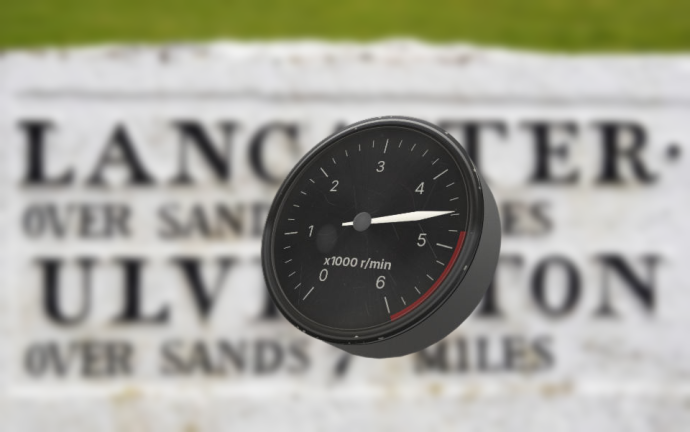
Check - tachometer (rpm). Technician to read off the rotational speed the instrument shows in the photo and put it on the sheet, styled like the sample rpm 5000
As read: rpm 4600
